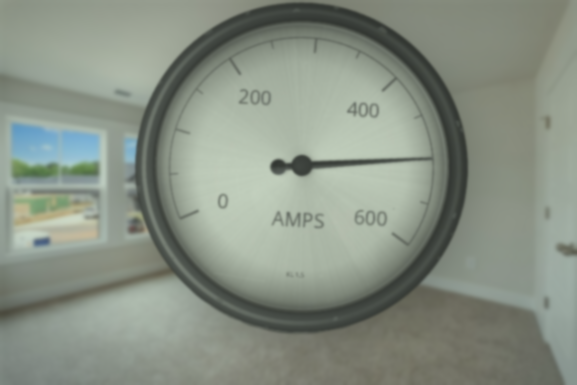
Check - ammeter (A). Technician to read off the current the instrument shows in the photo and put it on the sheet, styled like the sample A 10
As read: A 500
